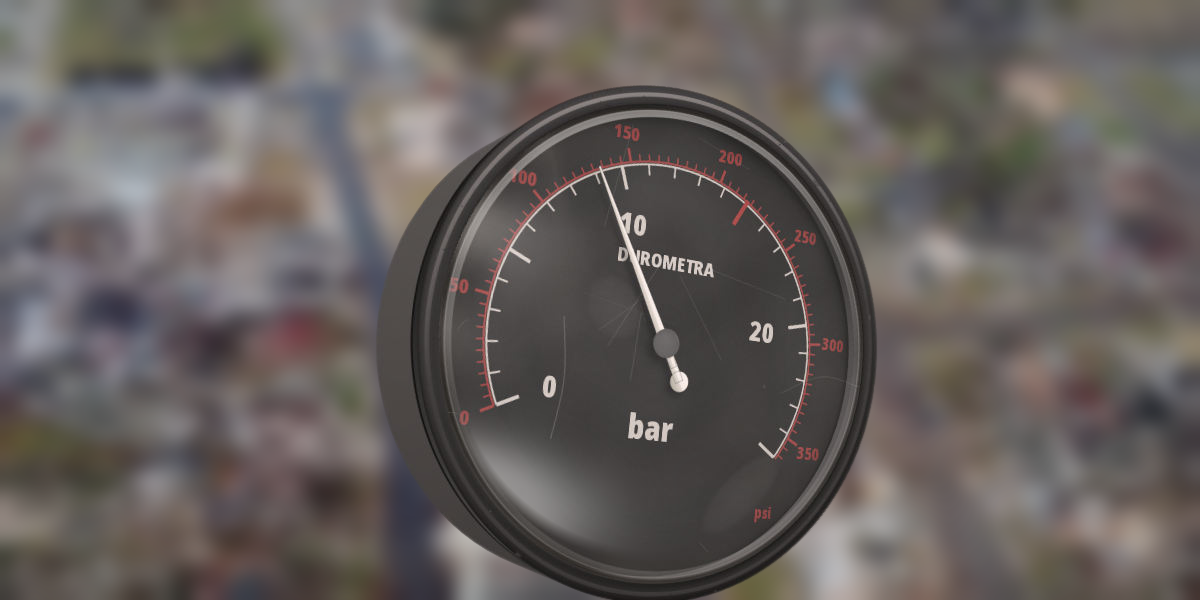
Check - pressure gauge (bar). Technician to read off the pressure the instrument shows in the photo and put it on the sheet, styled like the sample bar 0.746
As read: bar 9
